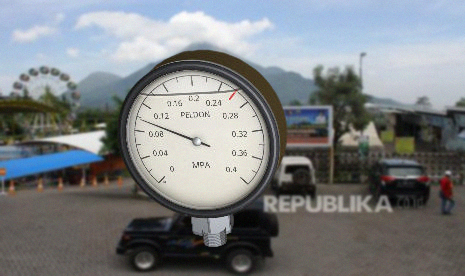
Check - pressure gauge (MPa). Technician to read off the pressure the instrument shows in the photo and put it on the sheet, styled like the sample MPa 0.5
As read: MPa 0.1
